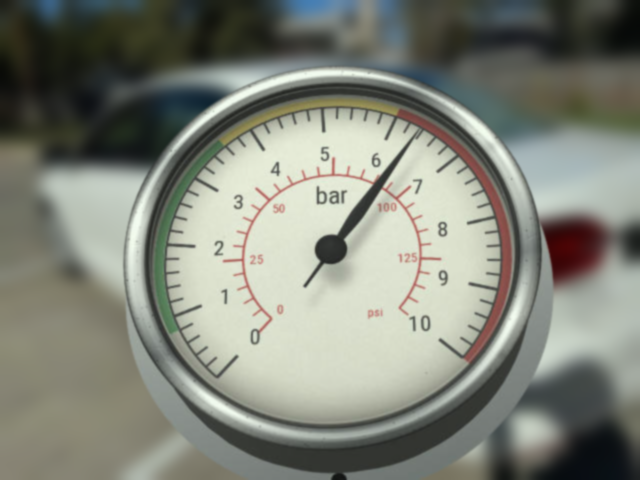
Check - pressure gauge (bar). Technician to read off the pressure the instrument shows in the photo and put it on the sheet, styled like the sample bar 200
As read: bar 6.4
